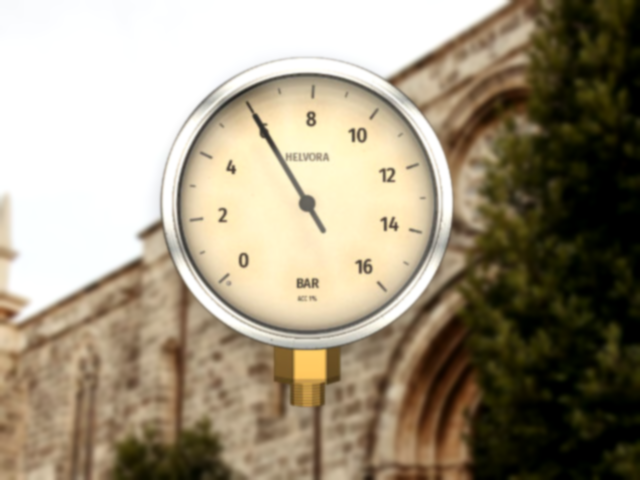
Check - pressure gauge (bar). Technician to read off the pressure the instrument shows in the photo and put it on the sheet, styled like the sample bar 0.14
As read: bar 6
